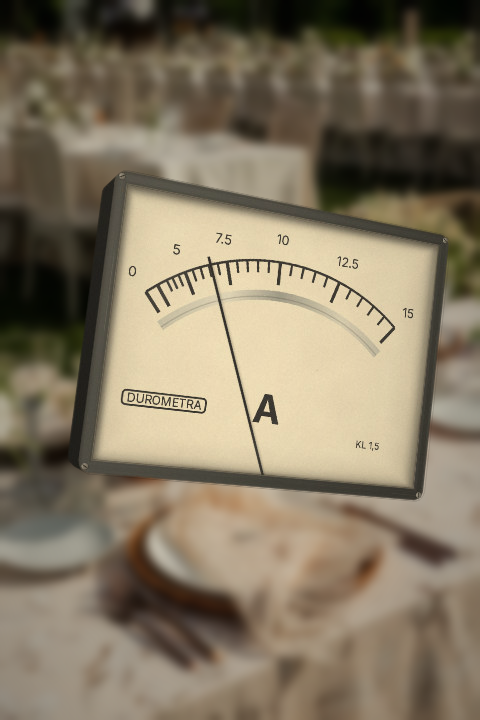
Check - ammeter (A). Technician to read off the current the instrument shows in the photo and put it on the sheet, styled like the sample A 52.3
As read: A 6.5
